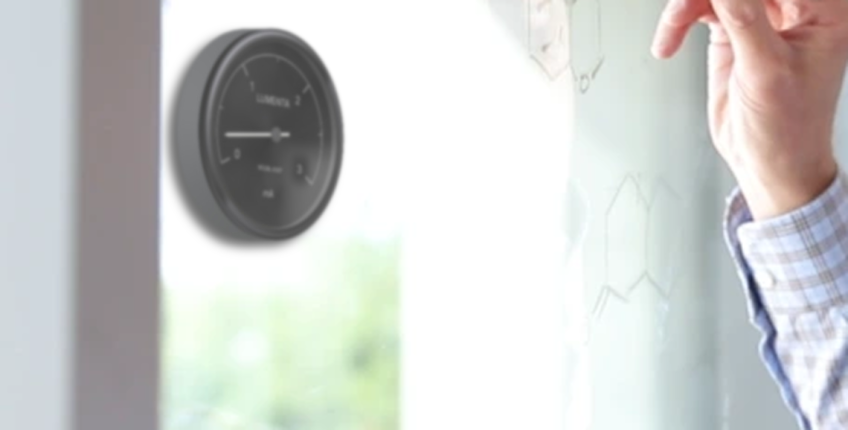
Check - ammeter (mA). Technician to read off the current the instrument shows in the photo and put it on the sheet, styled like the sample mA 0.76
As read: mA 0.25
